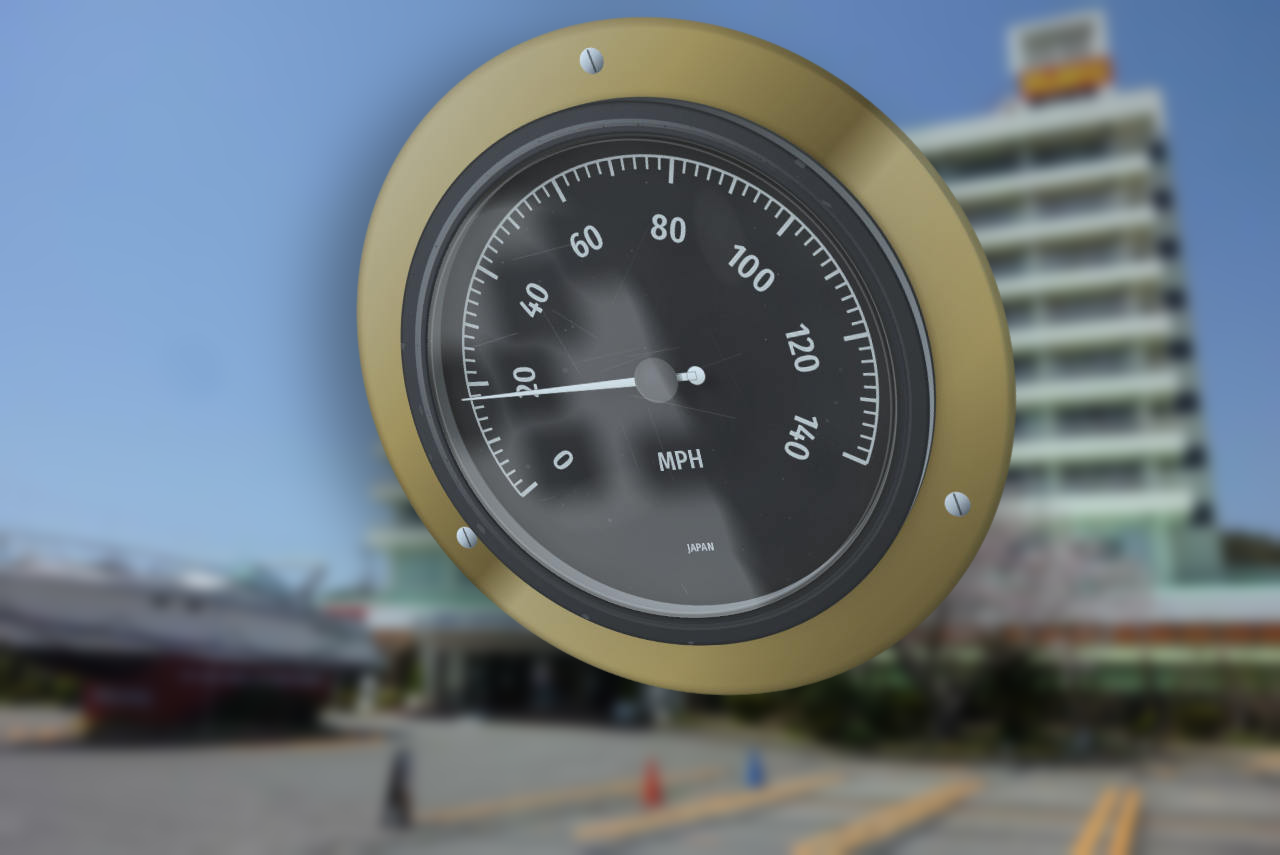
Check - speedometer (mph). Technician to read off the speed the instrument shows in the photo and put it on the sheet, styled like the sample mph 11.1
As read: mph 18
